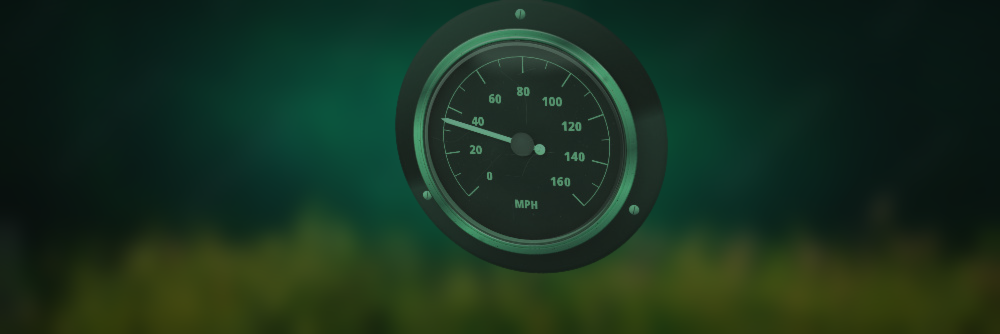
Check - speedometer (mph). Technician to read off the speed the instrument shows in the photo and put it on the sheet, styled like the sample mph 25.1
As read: mph 35
